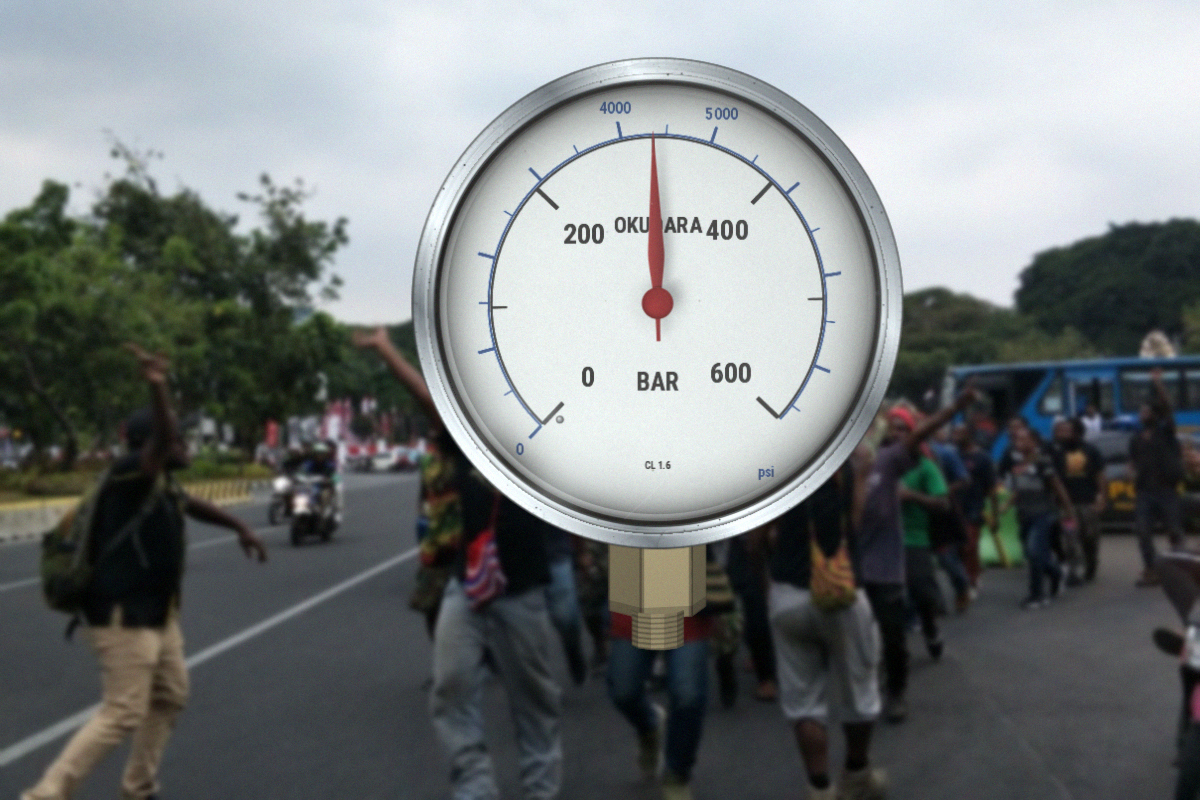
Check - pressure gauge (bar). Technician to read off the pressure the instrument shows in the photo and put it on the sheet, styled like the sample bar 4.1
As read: bar 300
